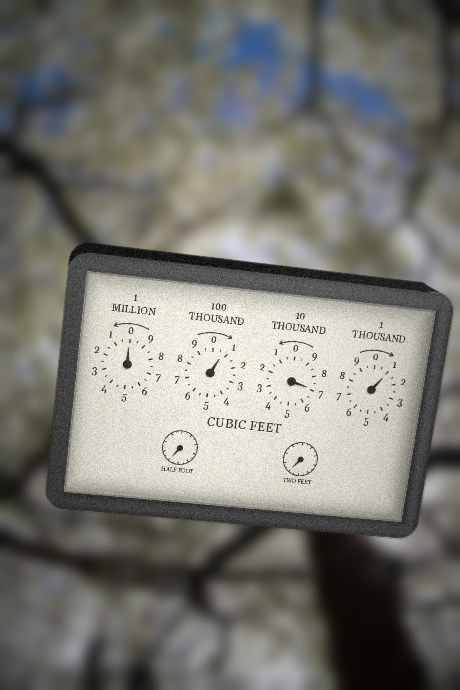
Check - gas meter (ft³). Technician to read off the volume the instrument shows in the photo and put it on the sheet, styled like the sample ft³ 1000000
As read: ft³ 7100
